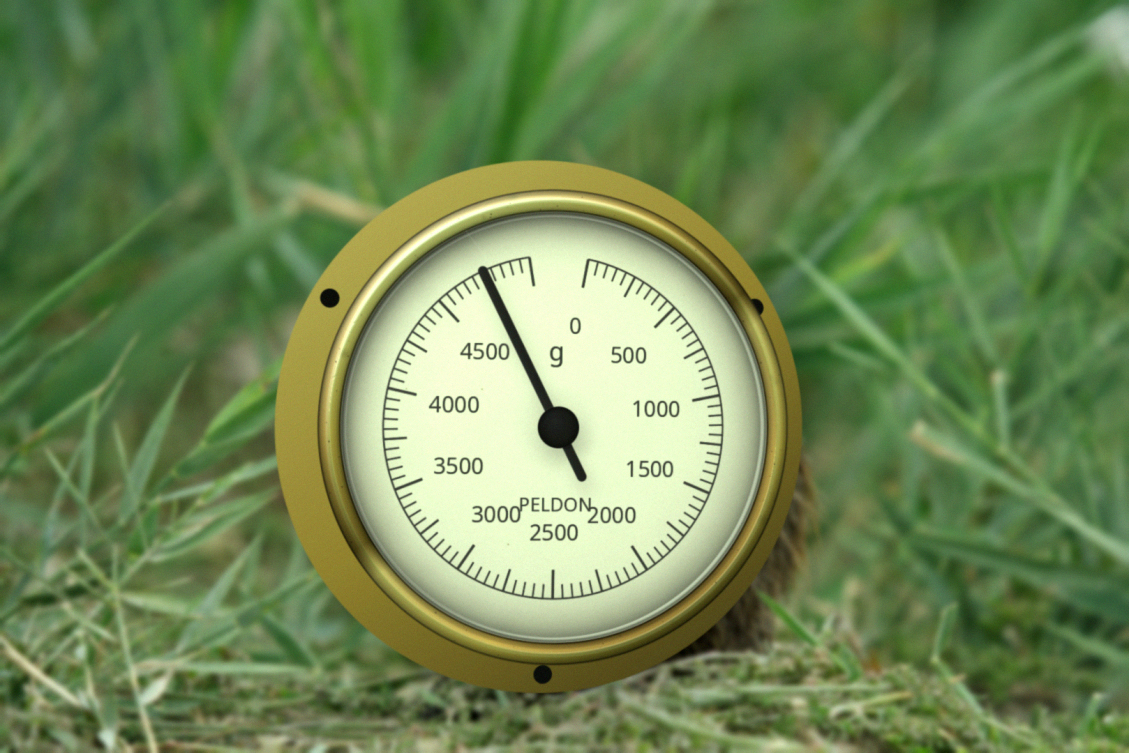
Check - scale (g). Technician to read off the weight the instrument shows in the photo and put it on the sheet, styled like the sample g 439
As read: g 4750
